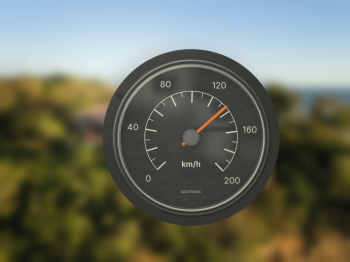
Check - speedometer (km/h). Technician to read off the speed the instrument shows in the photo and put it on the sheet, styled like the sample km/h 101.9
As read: km/h 135
